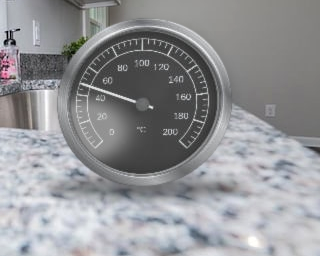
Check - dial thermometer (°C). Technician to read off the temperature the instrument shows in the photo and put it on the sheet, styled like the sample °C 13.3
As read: °C 48
